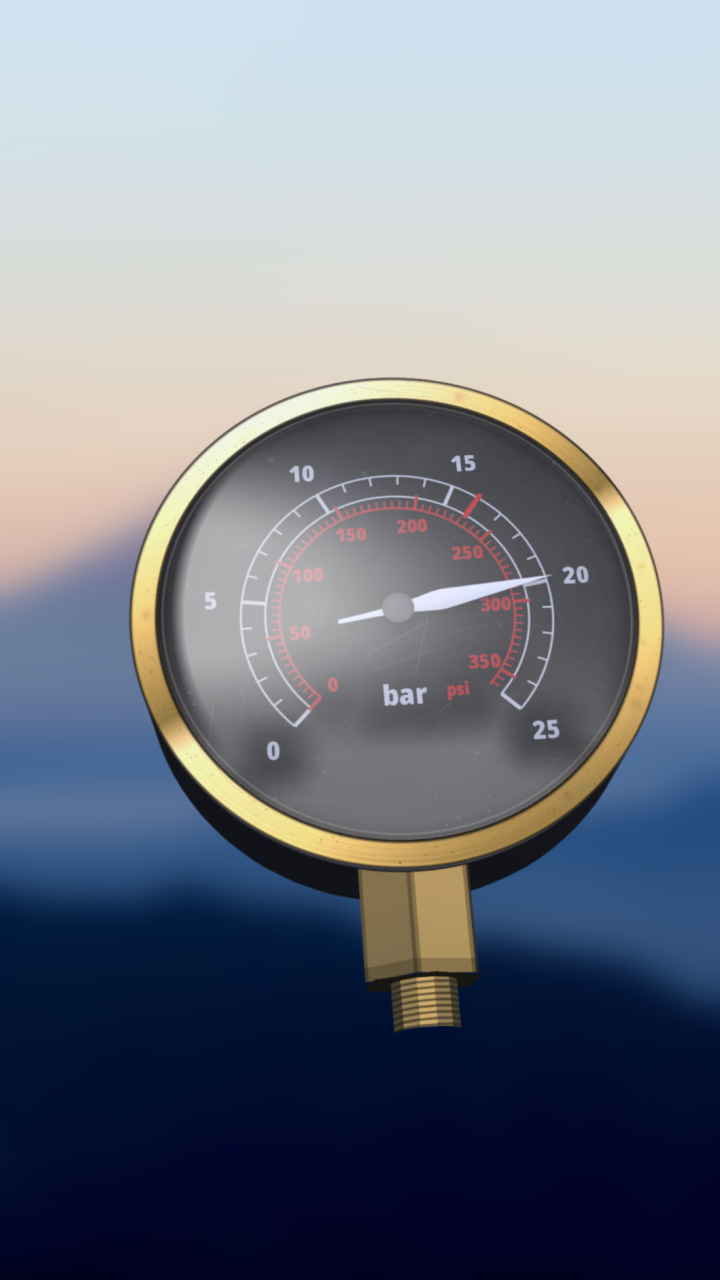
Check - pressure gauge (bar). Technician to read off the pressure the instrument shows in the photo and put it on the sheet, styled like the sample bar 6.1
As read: bar 20
